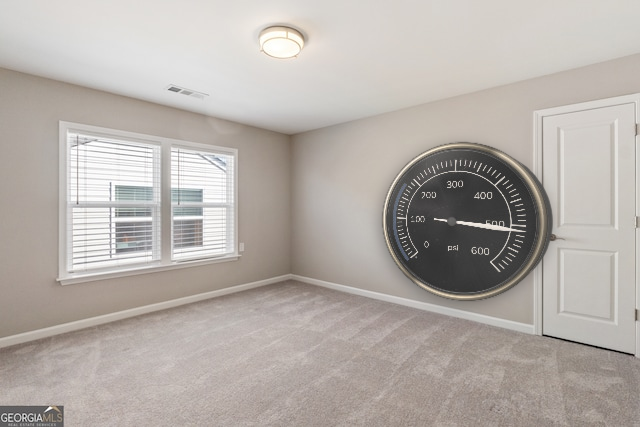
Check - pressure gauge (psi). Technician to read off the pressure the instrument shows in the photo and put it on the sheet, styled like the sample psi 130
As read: psi 510
